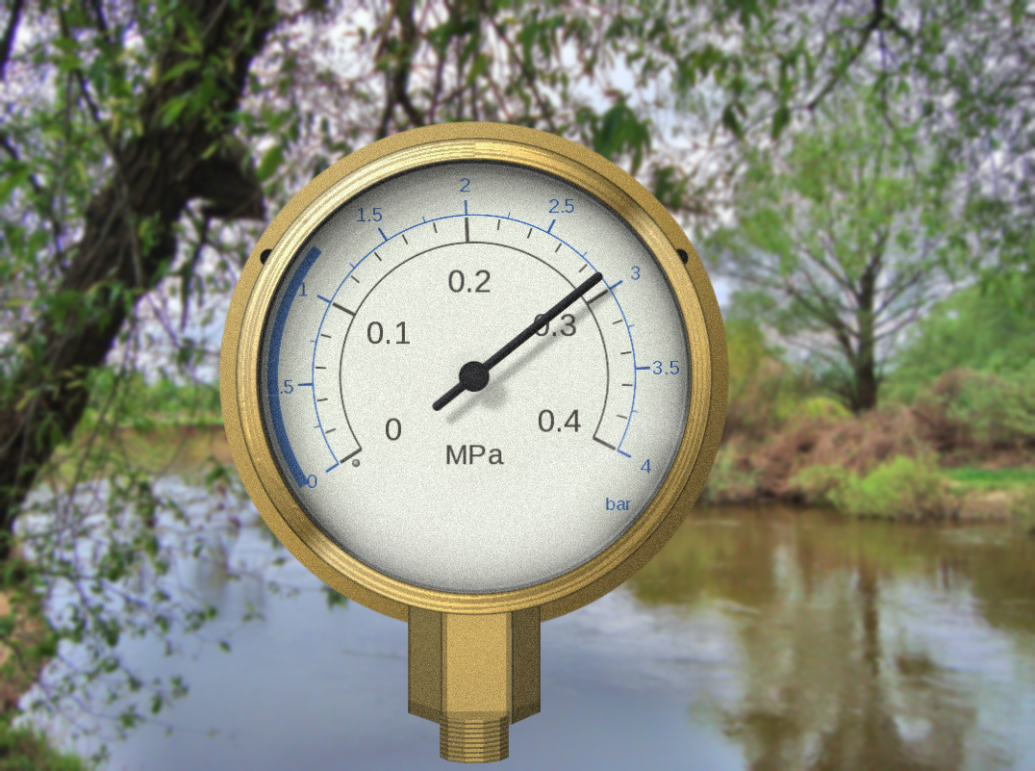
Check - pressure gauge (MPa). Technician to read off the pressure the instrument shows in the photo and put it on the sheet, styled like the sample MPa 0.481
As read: MPa 0.29
